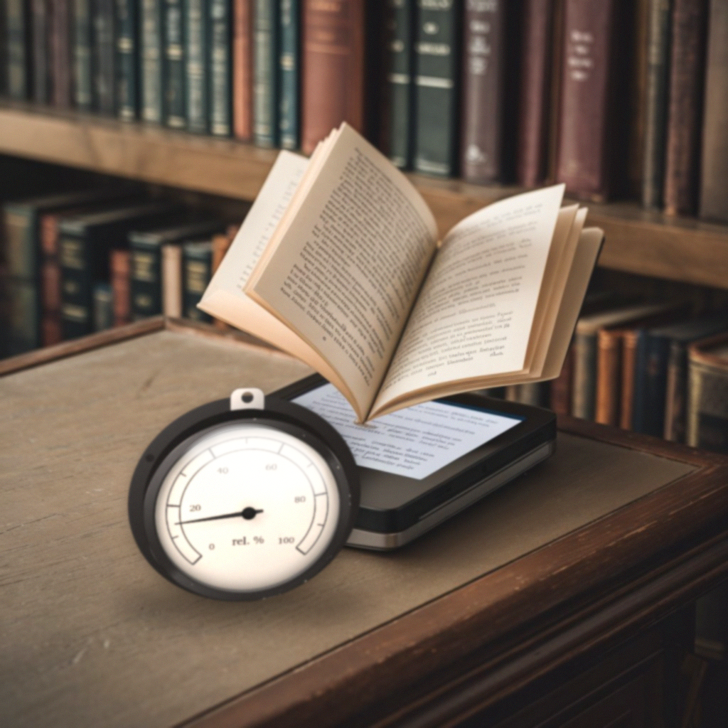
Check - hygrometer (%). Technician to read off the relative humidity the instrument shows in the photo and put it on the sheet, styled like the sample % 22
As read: % 15
